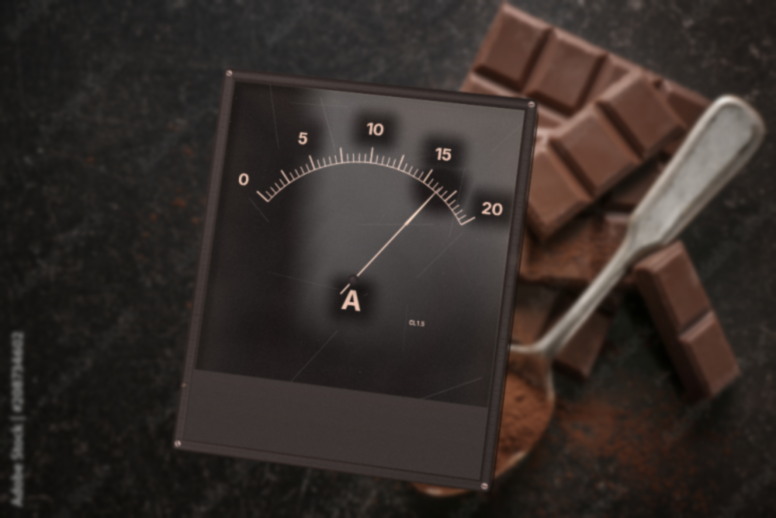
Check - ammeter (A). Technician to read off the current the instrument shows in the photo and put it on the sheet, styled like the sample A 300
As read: A 16.5
